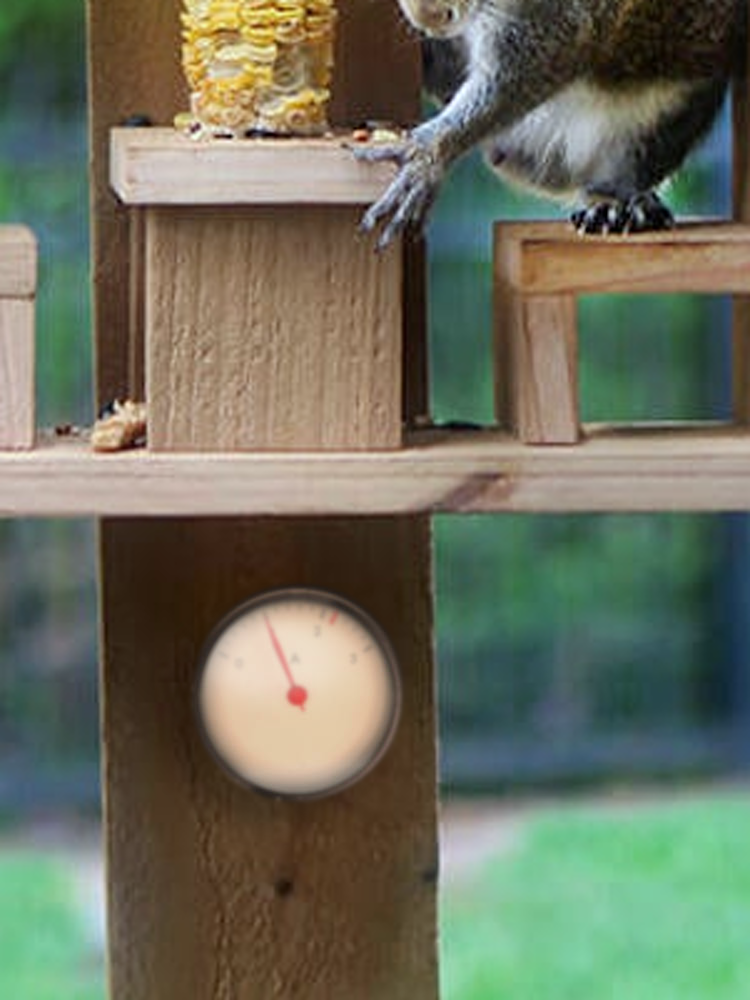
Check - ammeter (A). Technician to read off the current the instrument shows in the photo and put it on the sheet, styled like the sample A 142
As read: A 1
